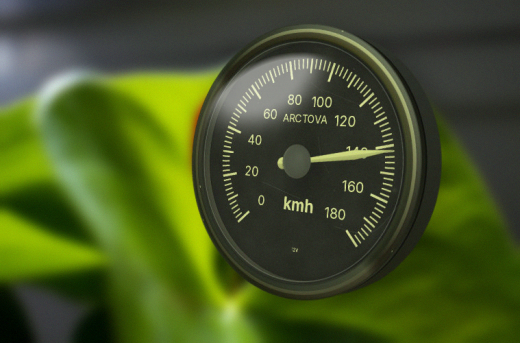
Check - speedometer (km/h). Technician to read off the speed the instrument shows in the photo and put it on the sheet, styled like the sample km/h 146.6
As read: km/h 142
